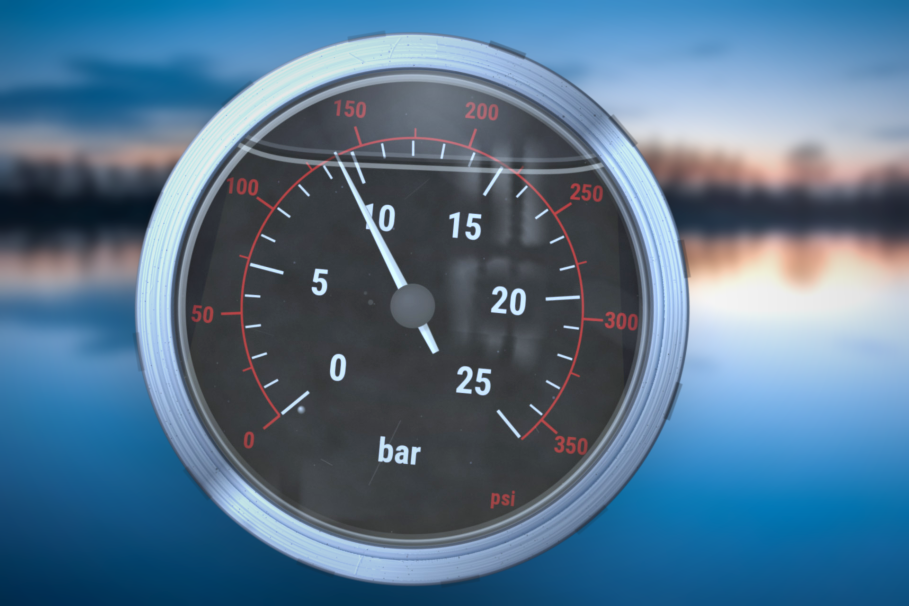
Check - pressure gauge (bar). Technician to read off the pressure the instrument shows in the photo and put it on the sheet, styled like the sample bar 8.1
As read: bar 9.5
